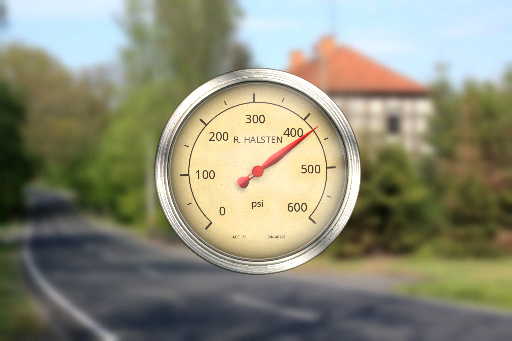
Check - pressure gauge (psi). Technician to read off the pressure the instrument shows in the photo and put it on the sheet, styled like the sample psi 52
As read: psi 425
